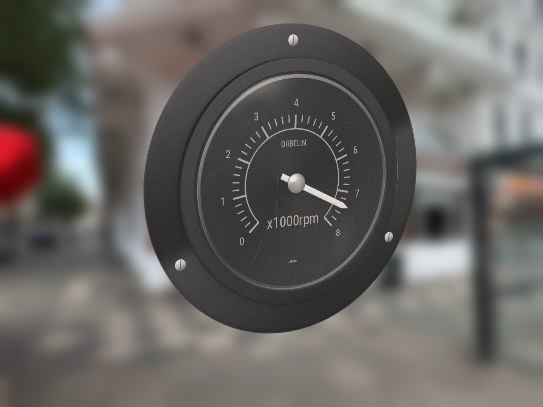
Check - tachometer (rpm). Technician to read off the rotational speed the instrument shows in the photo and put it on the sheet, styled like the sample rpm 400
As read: rpm 7400
